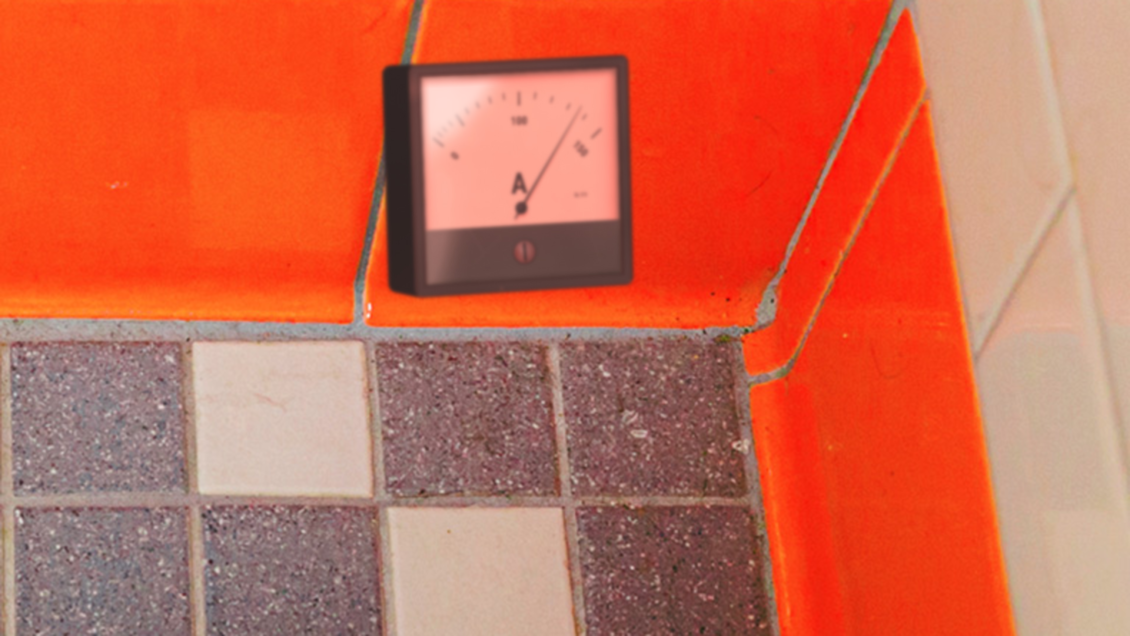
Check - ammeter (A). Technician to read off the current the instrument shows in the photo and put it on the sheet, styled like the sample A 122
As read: A 135
